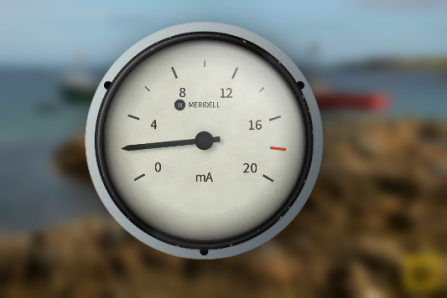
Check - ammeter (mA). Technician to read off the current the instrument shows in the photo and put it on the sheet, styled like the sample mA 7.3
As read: mA 2
